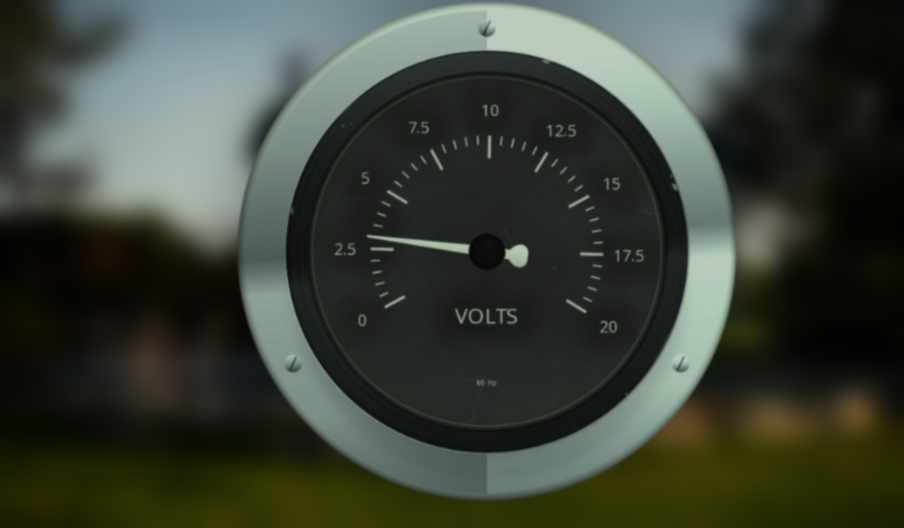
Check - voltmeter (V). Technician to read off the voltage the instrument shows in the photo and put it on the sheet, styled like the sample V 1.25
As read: V 3
